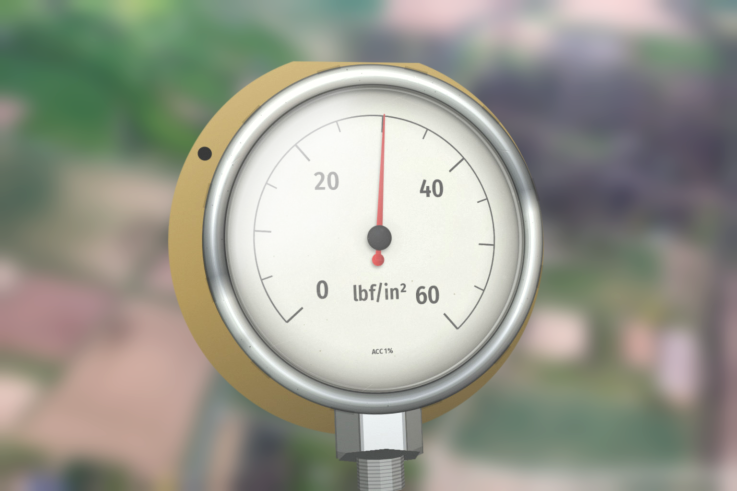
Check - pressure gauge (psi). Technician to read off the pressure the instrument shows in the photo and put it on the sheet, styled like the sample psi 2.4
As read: psi 30
